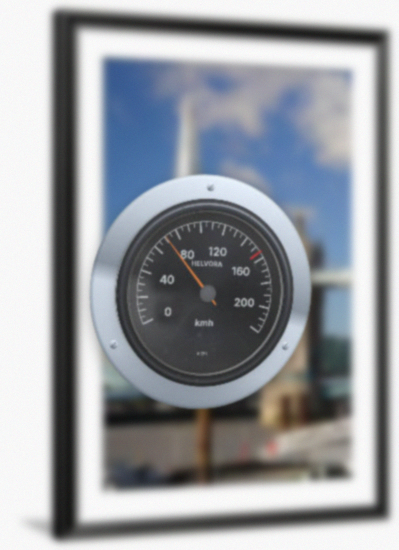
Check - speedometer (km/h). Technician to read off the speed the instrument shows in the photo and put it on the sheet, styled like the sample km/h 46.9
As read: km/h 70
